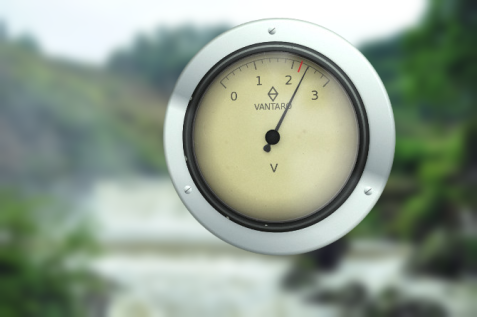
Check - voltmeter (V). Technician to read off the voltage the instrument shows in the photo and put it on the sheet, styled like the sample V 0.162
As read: V 2.4
